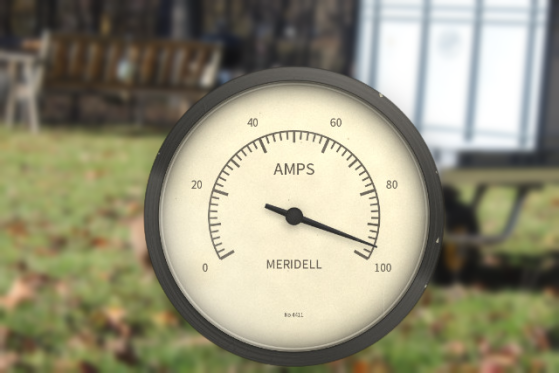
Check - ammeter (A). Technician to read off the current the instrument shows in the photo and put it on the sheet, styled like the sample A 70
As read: A 96
